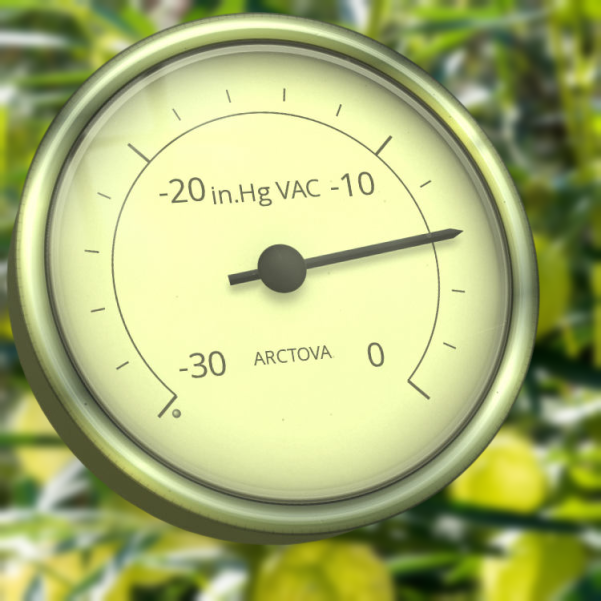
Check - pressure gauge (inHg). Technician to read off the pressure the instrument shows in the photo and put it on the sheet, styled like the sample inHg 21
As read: inHg -6
